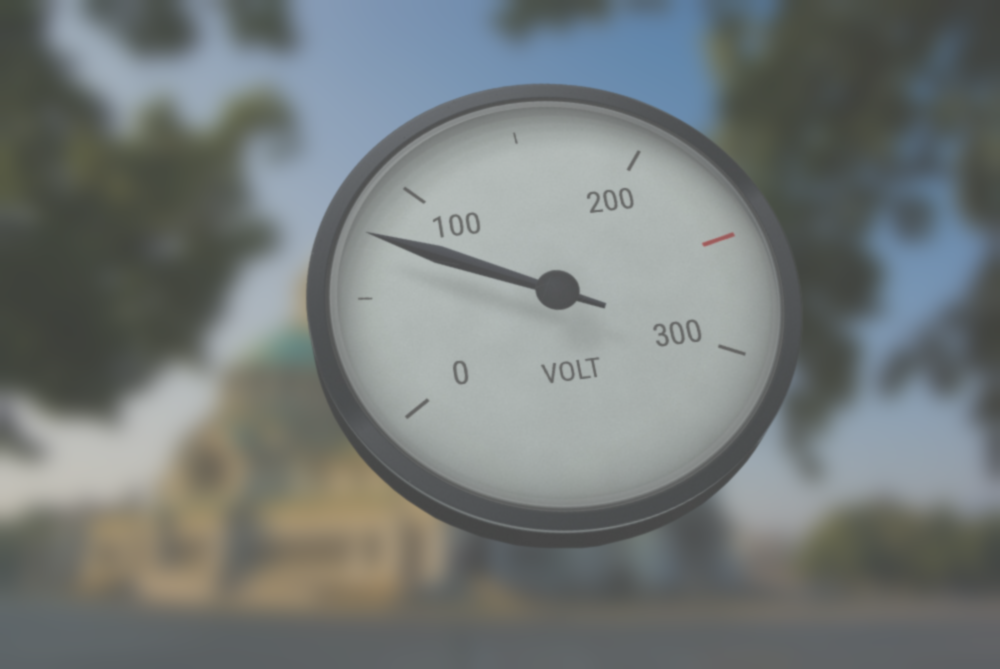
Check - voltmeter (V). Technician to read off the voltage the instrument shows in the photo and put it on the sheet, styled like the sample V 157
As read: V 75
